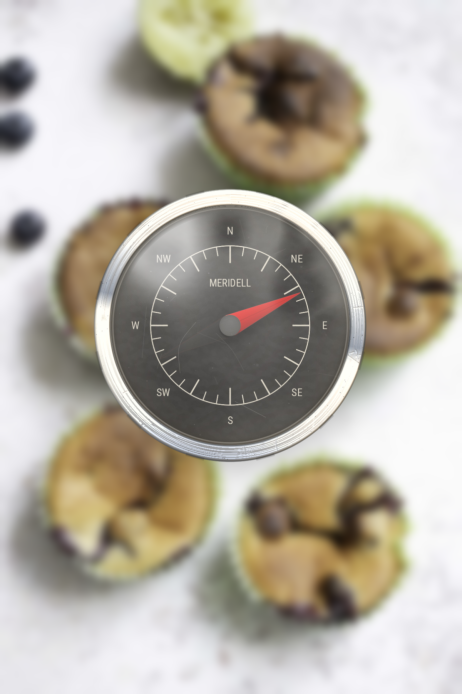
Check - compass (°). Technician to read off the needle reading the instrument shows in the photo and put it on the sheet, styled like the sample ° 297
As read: ° 65
